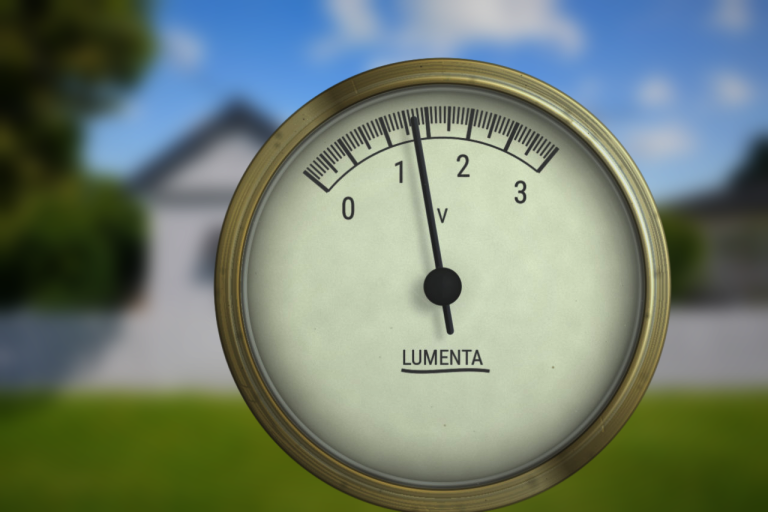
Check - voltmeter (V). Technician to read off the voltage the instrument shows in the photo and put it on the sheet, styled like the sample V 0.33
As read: V 1.35
